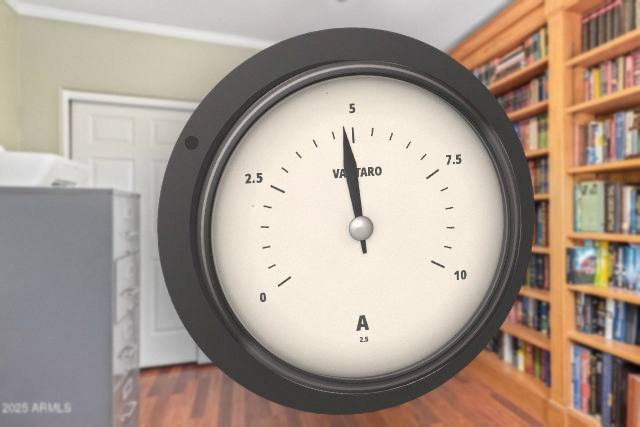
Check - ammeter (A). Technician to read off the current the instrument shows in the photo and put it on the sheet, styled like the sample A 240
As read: A 4.75
